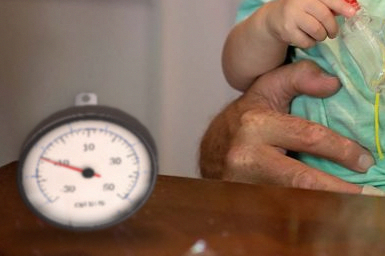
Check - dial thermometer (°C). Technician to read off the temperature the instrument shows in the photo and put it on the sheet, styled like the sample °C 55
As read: °C -10
